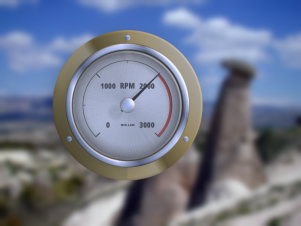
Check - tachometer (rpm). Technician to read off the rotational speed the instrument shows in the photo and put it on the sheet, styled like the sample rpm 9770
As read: rpm 2000
